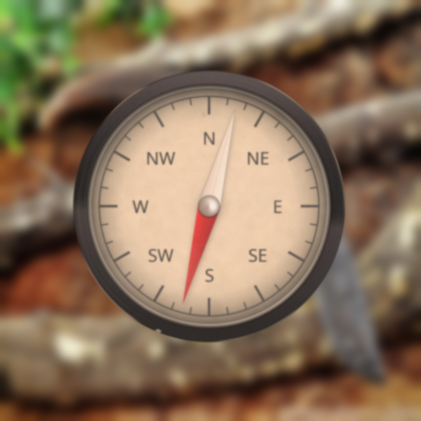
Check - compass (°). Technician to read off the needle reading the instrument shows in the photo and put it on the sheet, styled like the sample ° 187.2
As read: ° 195
